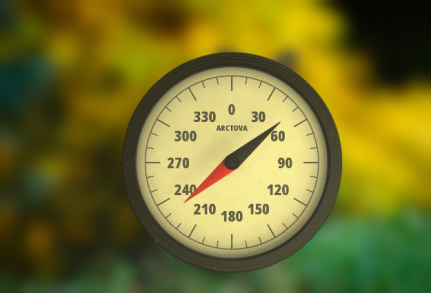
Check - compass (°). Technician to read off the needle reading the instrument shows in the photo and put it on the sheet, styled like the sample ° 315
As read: ° 230
